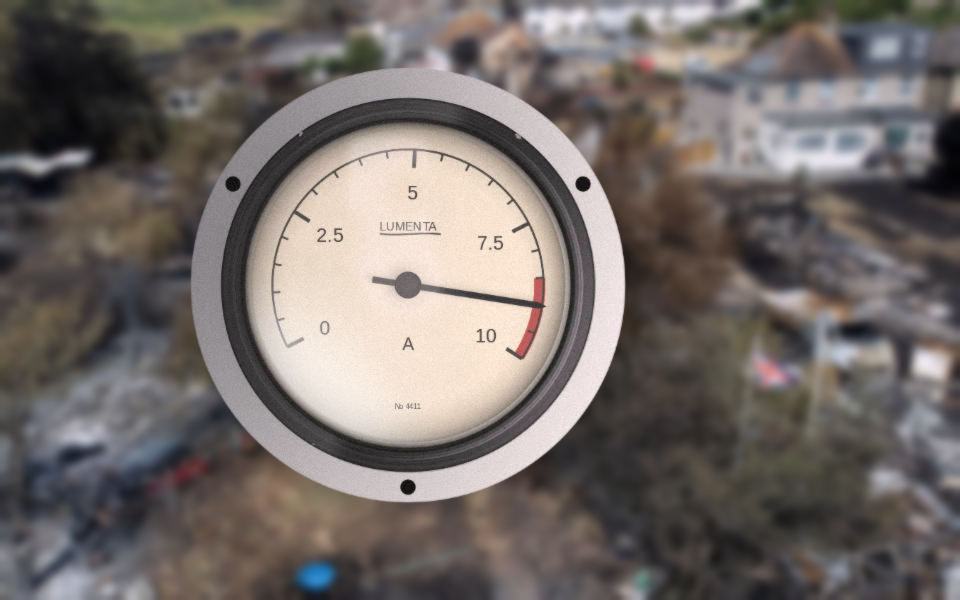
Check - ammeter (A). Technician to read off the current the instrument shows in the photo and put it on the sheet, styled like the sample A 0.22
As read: A 9
